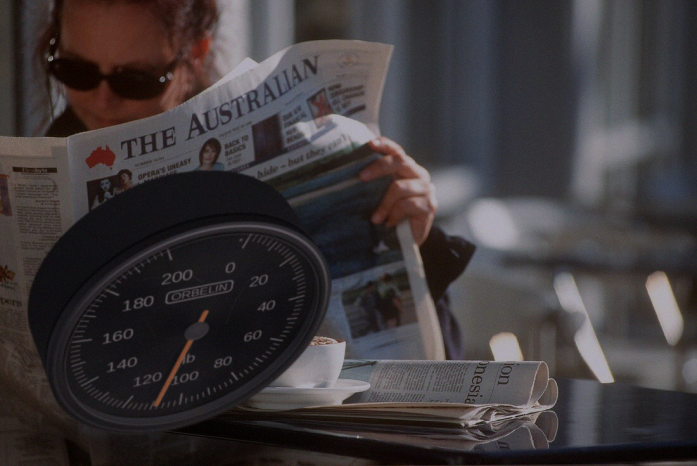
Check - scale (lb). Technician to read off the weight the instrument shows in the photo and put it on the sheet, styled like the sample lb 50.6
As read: lb 110
